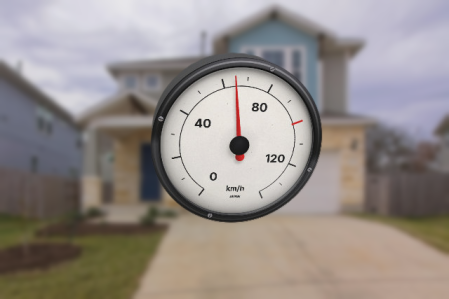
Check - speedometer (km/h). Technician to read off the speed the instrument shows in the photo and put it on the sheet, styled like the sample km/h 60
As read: km/h 65
